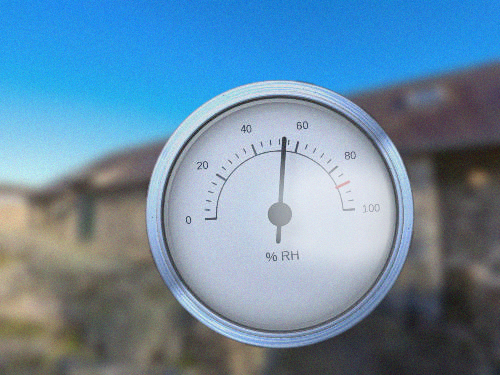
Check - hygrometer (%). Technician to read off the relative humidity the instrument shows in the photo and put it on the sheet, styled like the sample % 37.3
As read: % 54
